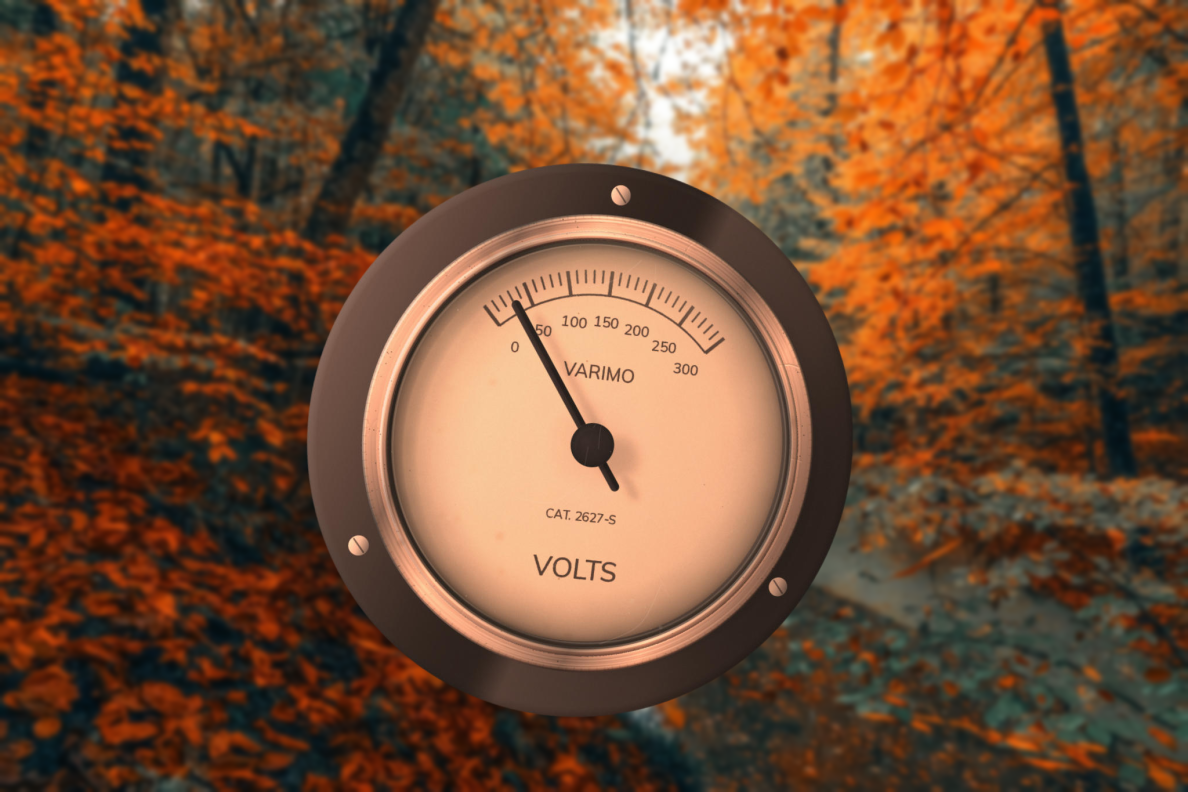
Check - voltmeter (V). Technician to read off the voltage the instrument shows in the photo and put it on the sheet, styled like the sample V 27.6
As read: V 30
